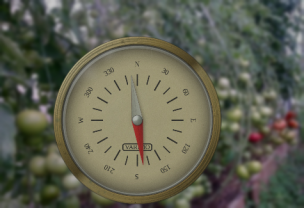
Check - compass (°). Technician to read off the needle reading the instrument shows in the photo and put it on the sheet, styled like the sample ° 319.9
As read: ° 172.5
